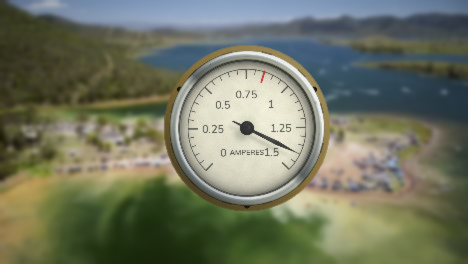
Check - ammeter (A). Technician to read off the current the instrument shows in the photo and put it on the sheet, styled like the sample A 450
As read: A 1.4
